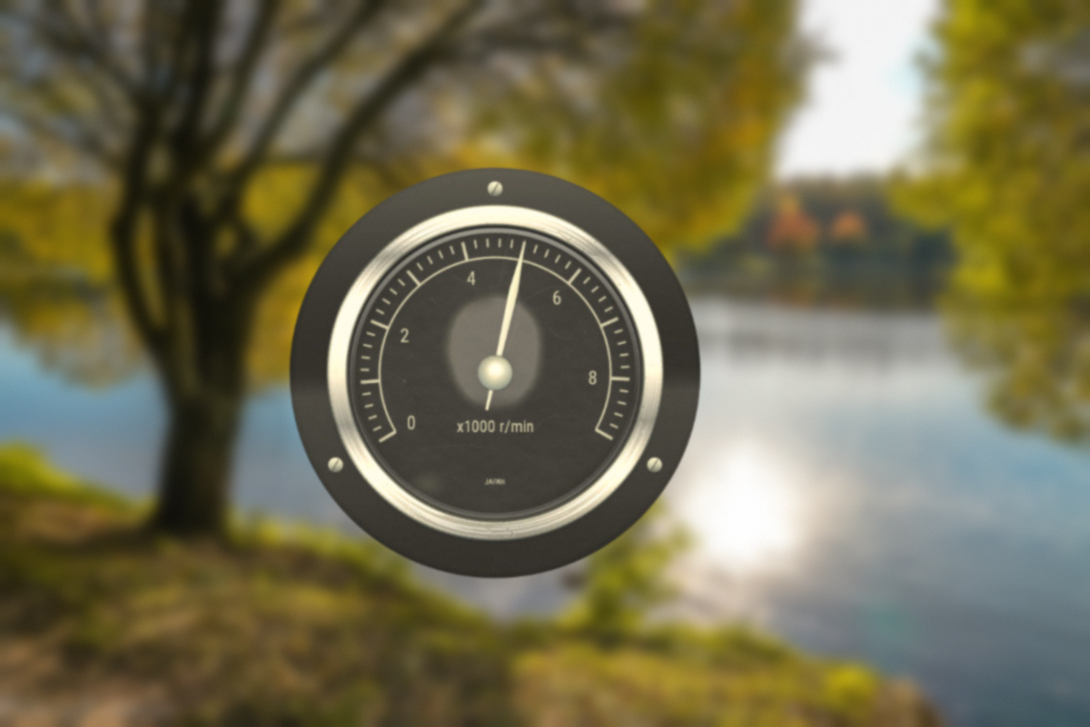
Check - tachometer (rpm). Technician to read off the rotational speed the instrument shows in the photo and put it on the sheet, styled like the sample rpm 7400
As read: rpm 5000
